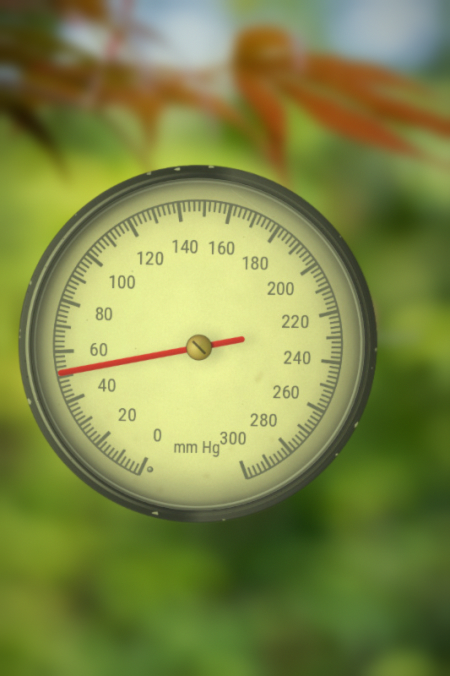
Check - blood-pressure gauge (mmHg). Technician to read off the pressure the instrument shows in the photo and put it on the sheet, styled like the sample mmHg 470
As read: mmHg 52
